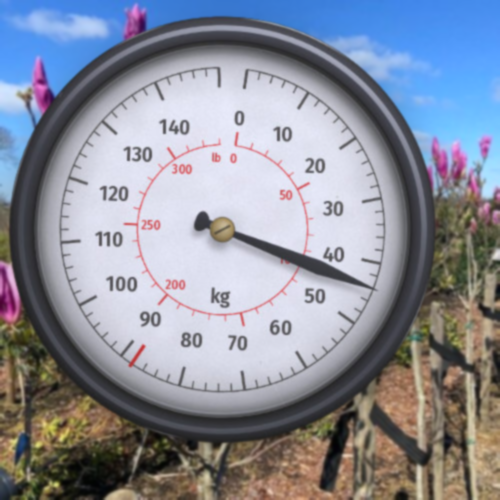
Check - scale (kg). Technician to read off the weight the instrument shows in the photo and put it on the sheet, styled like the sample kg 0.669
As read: kg 44
